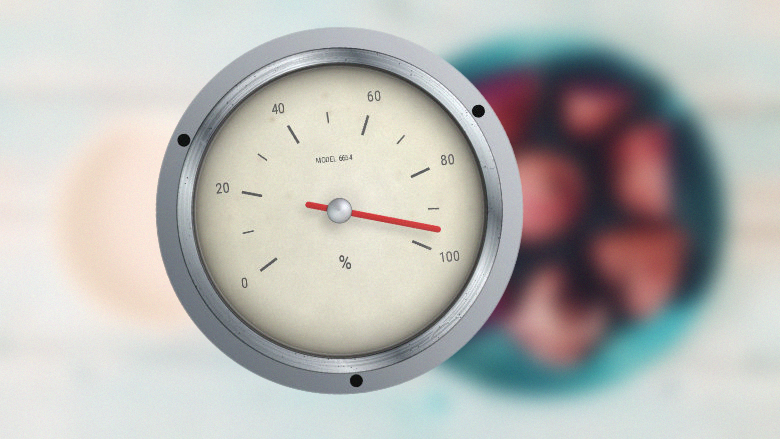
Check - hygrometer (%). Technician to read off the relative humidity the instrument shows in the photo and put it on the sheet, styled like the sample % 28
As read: % 95
